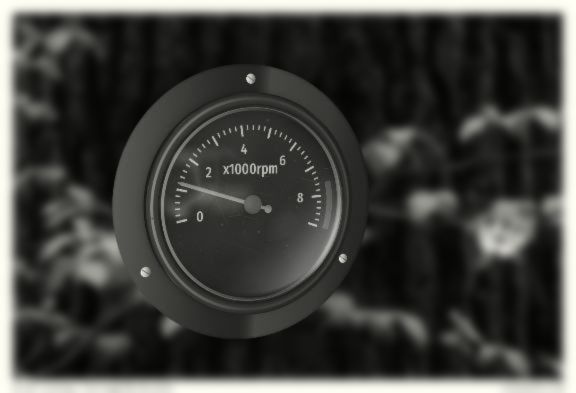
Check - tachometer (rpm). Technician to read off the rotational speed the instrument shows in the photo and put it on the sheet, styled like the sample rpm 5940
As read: rpm 1200
